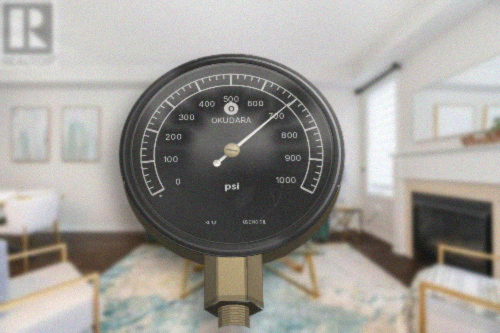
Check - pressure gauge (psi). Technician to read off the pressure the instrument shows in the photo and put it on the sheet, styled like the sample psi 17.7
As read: psi 700
